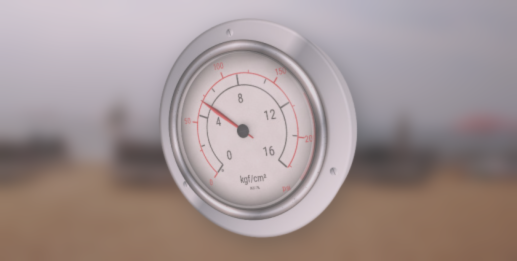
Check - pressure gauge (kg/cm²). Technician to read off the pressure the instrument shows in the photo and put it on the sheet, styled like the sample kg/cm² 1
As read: kg/cm² 5
